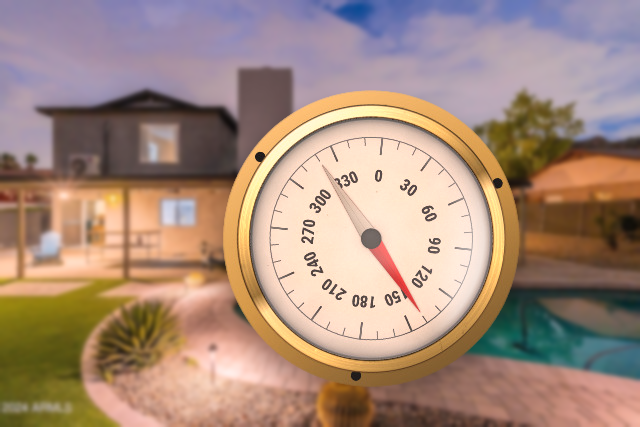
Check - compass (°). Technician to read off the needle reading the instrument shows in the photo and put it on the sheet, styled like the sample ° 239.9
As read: ° 140
